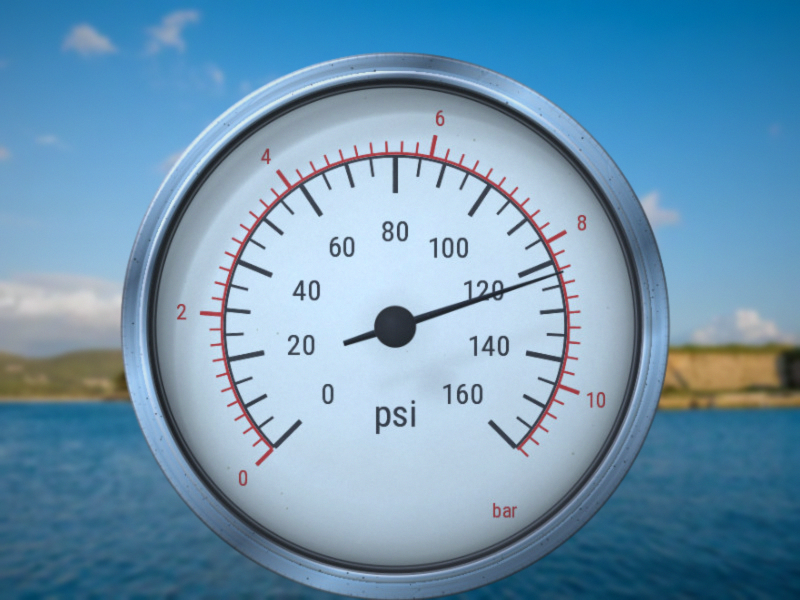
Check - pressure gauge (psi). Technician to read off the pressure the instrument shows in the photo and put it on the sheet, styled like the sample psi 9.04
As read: psi 122.5
